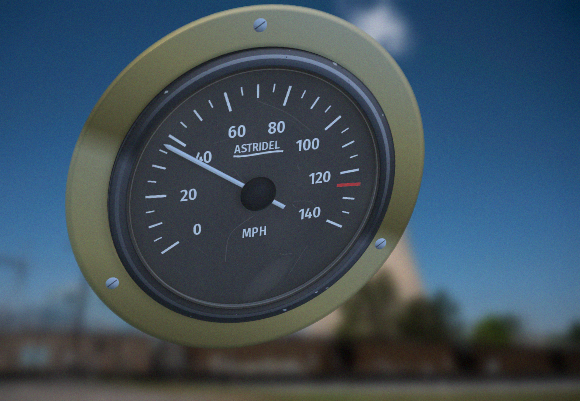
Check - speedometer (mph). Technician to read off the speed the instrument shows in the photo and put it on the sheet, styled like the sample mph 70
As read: mph 37.5
